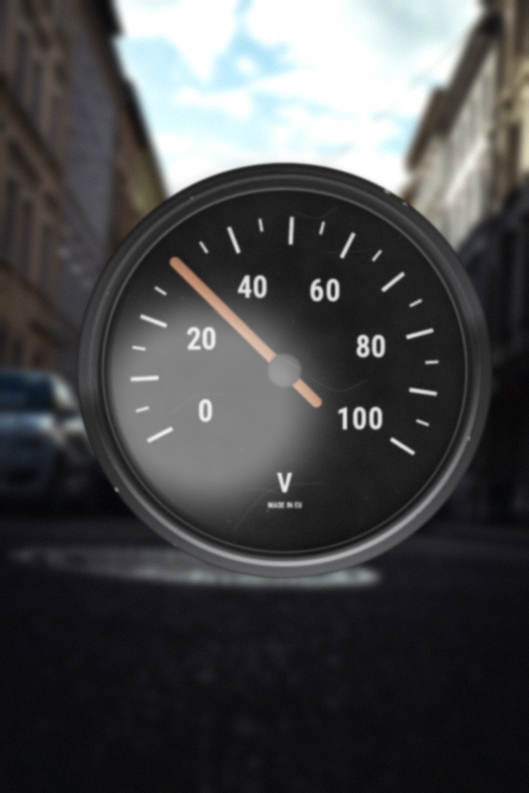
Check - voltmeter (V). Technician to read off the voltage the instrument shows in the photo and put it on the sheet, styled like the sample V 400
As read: V 30
